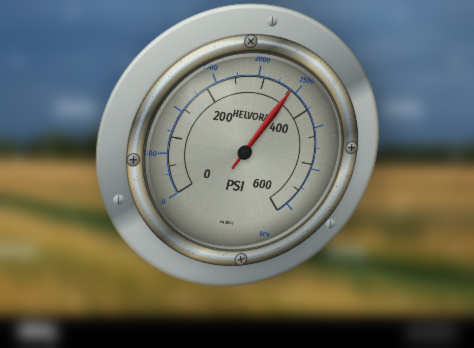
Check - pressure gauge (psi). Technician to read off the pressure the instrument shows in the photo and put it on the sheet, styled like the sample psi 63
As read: psi 350
